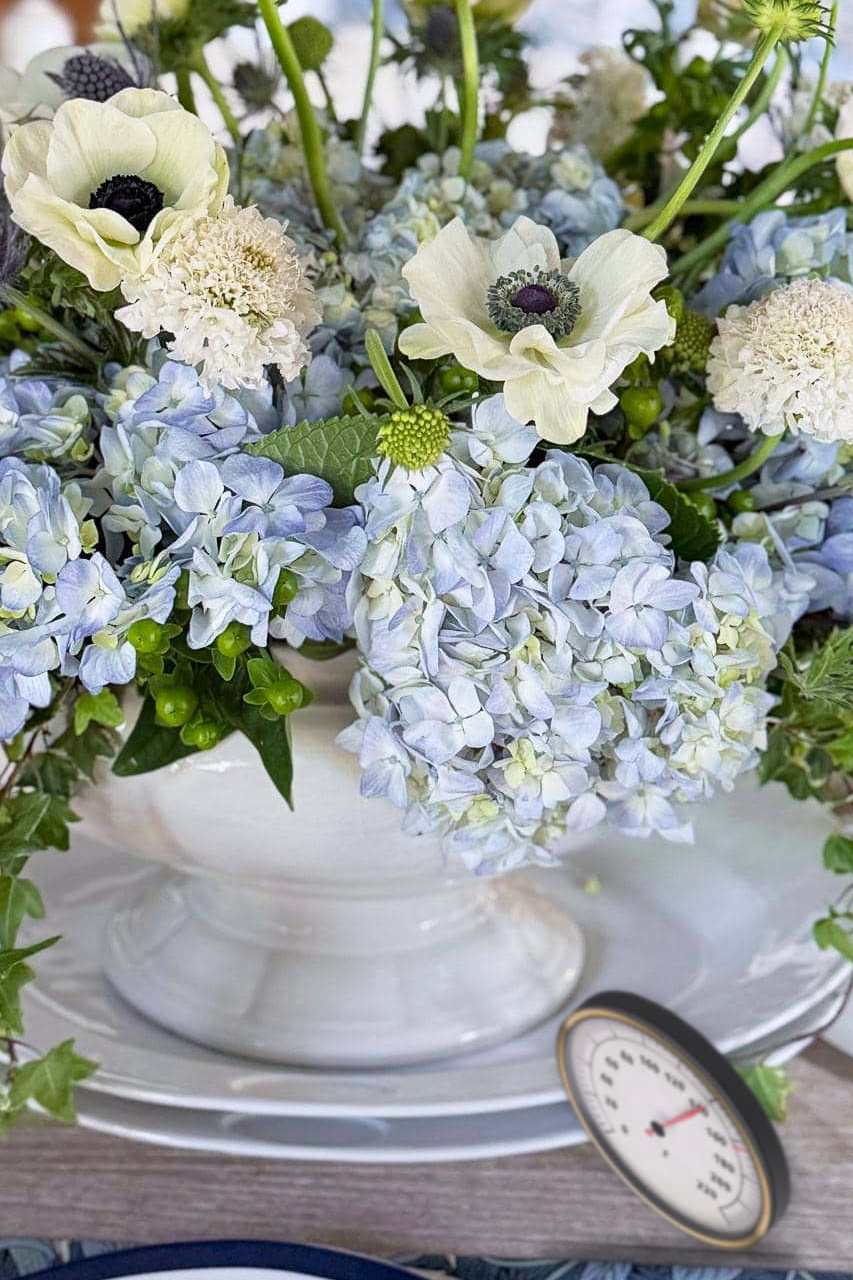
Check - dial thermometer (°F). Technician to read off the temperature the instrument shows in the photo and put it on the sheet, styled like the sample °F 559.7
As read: °F 140
